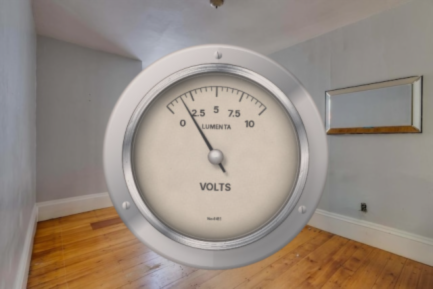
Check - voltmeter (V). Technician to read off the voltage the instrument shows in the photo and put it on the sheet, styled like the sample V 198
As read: V 1.5
